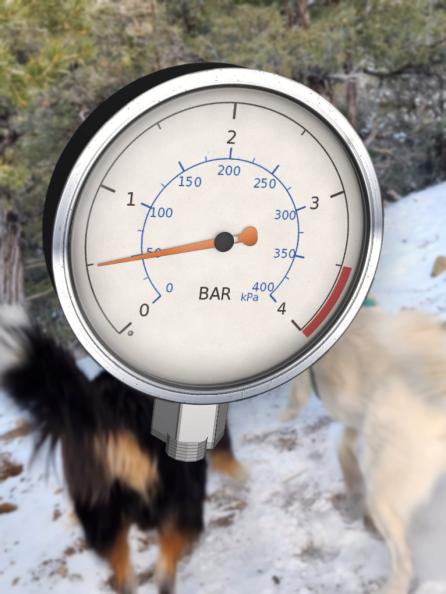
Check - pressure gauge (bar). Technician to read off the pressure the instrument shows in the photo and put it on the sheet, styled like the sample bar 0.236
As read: bar 0.5
